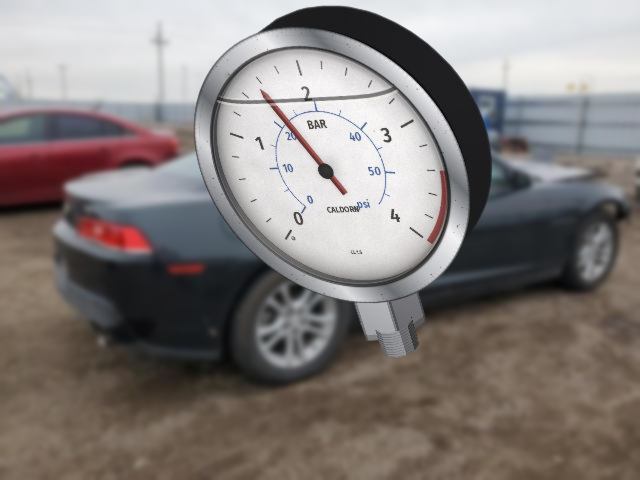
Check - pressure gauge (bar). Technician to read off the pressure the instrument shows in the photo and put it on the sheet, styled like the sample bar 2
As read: bar 1.6
